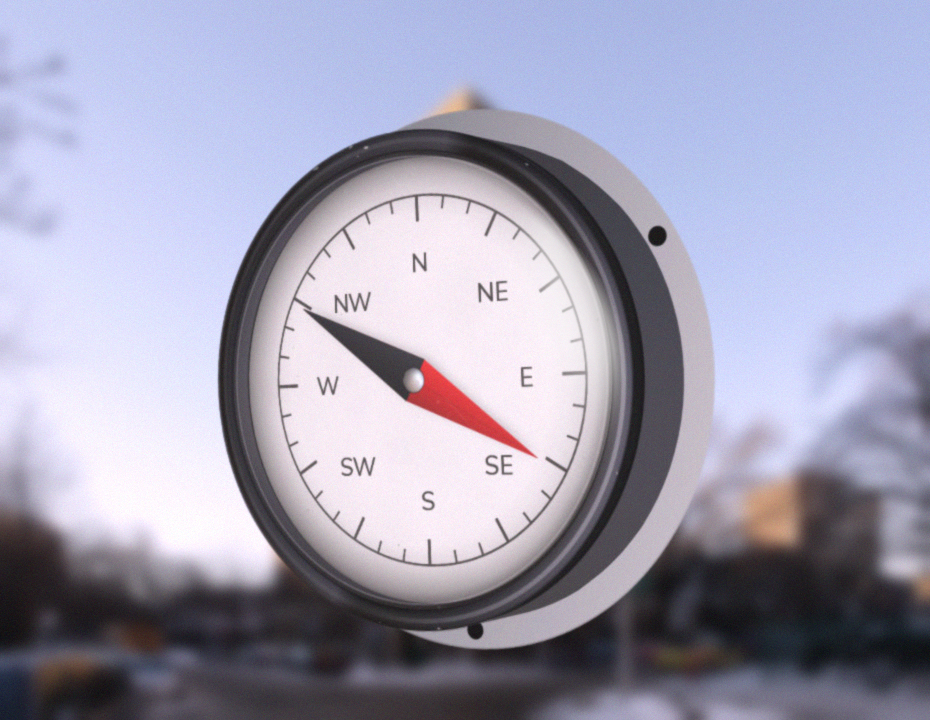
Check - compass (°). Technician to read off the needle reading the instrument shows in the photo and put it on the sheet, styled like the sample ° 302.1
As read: ° 120
